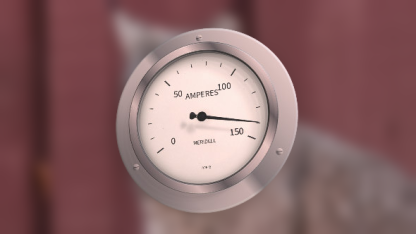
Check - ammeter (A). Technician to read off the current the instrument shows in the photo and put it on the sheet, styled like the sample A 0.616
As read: A 140
